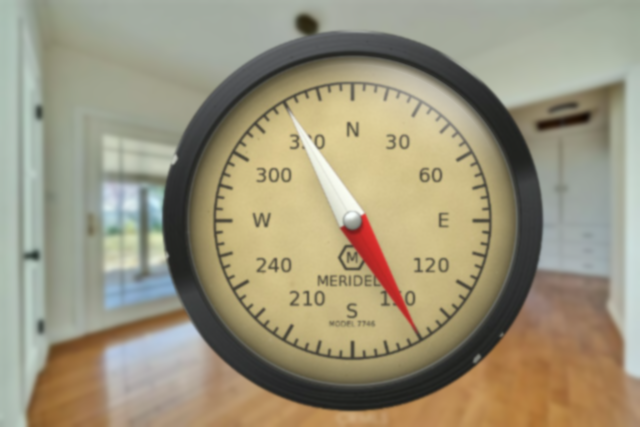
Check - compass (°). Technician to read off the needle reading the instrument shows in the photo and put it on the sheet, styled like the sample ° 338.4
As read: ° 150
